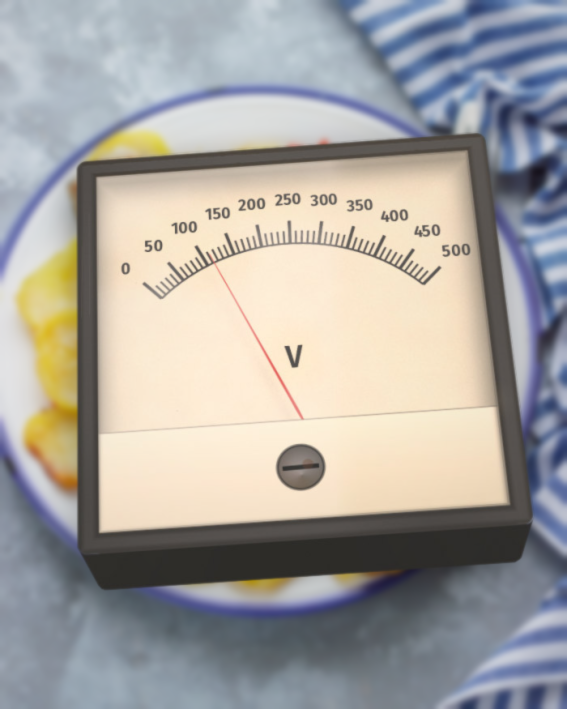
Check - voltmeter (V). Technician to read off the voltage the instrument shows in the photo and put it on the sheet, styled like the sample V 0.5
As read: V 110
